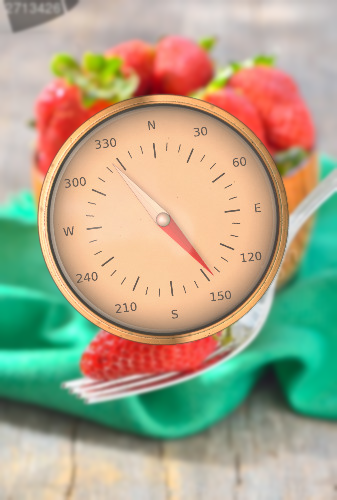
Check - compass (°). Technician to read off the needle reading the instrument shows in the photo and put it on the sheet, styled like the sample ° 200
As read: ° 145
